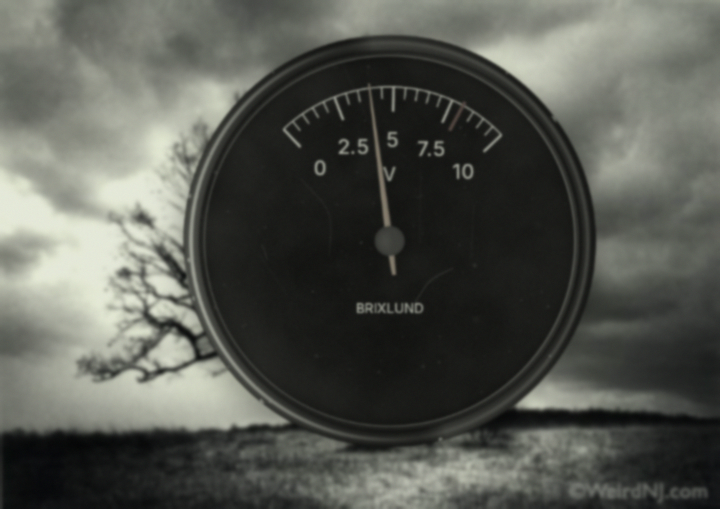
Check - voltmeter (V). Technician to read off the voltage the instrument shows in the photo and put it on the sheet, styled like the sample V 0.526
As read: V 4
